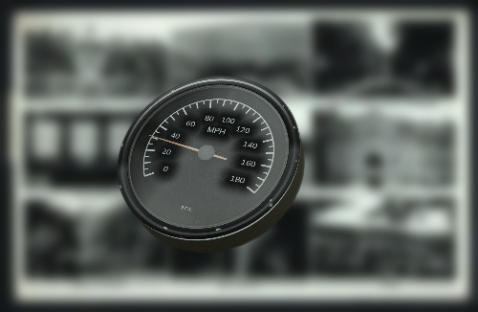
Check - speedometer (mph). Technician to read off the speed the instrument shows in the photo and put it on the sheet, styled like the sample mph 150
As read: mph 30
